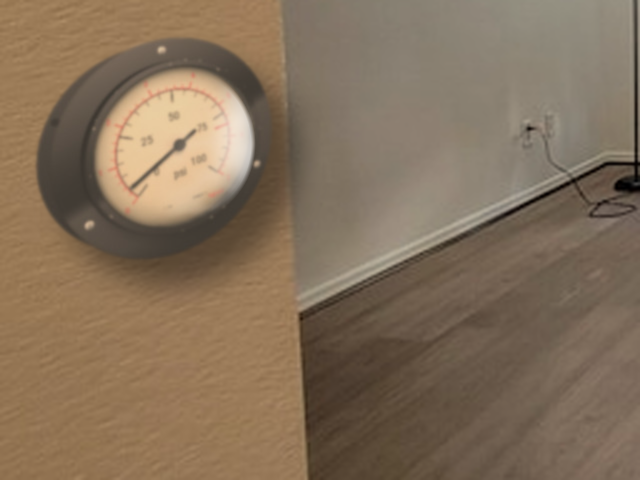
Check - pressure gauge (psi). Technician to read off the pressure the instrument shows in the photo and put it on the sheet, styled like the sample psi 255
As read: psi 5
